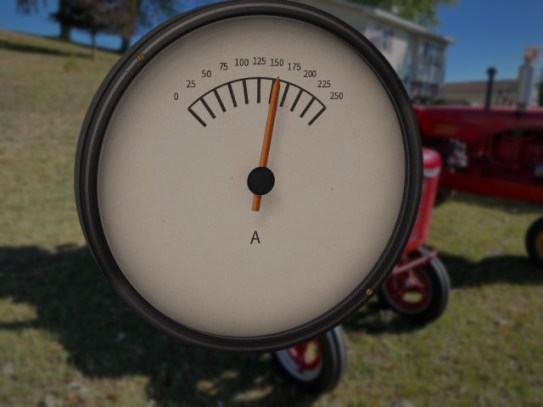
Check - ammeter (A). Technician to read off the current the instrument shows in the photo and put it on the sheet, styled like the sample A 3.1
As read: A 150
